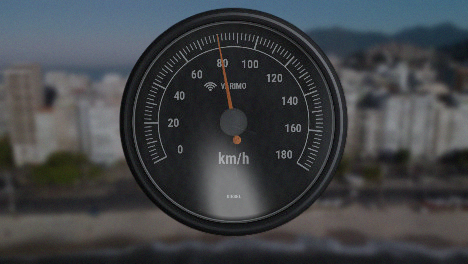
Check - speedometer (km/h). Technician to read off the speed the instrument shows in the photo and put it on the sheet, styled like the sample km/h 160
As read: km/h 80
